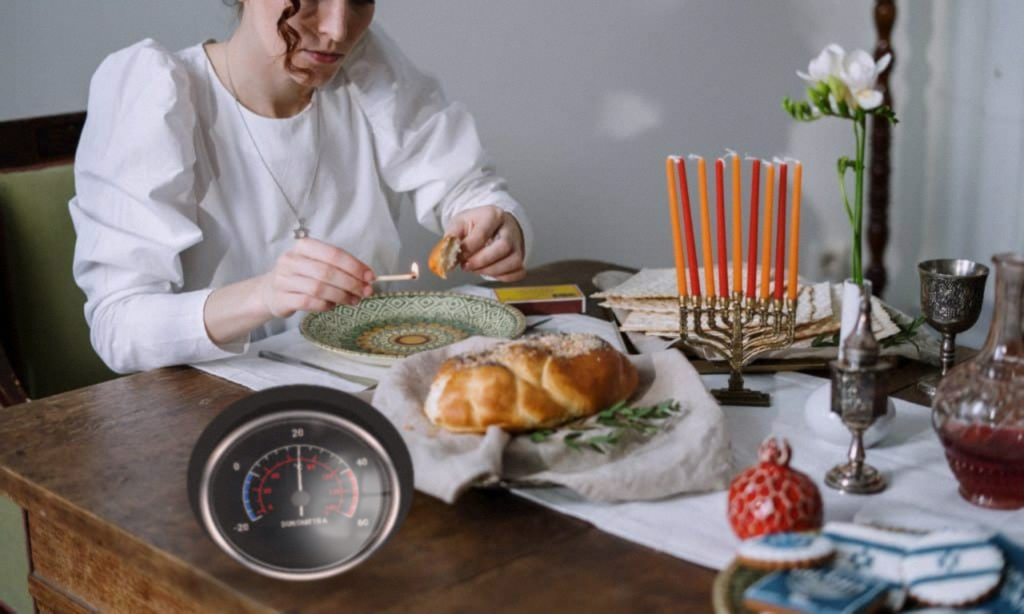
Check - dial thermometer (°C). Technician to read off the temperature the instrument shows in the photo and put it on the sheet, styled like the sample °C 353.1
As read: °C 20
